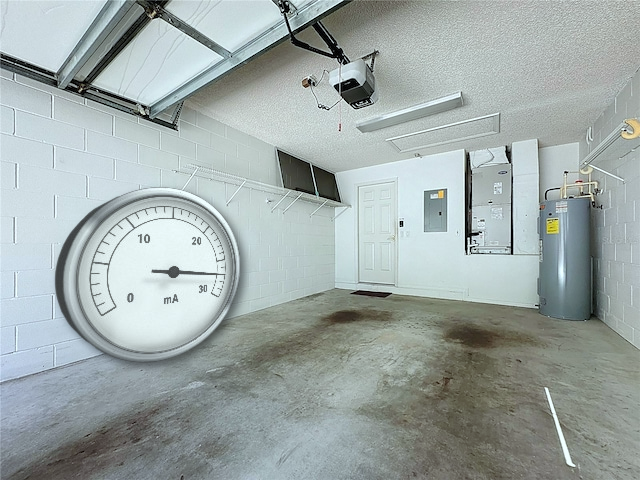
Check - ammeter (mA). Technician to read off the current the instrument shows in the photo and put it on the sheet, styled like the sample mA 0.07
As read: mA 27
